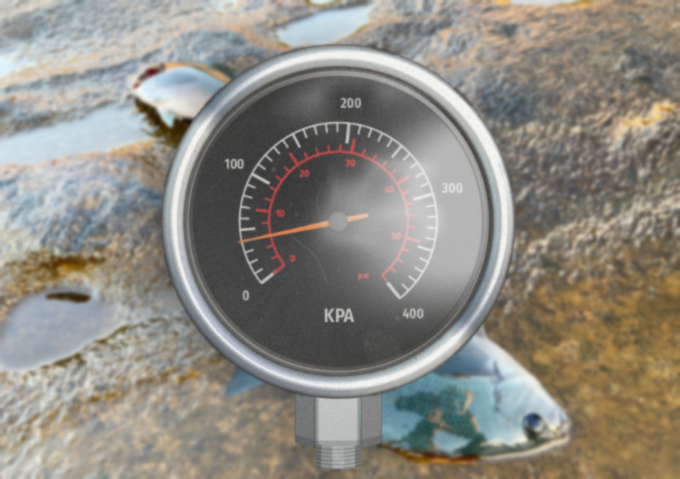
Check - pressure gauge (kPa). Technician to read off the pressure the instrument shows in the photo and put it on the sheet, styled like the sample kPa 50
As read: kPa 40
